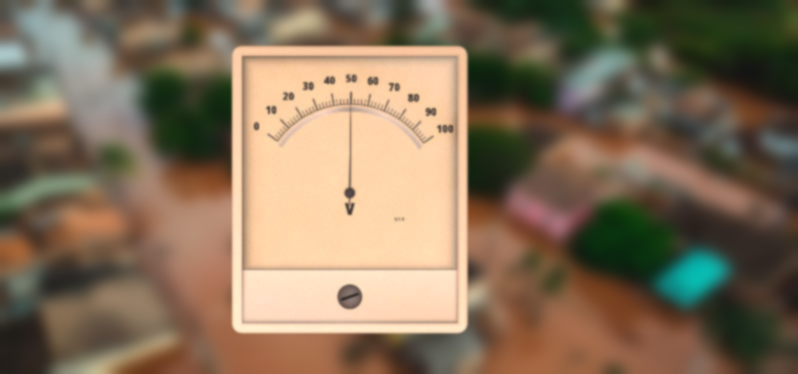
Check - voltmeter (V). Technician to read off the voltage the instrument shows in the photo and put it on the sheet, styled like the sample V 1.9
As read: V 50
